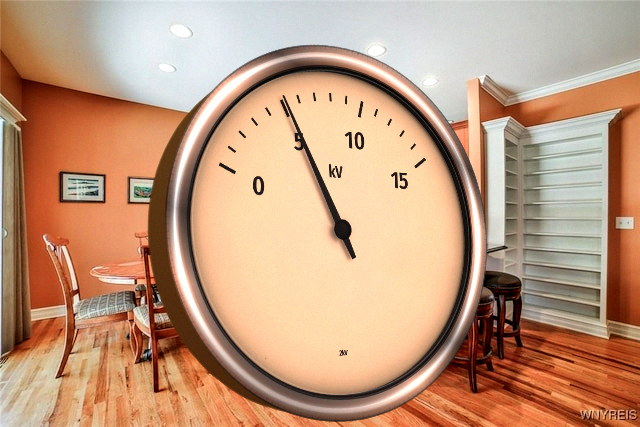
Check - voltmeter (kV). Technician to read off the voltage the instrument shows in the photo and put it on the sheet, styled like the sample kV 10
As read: kV 5
